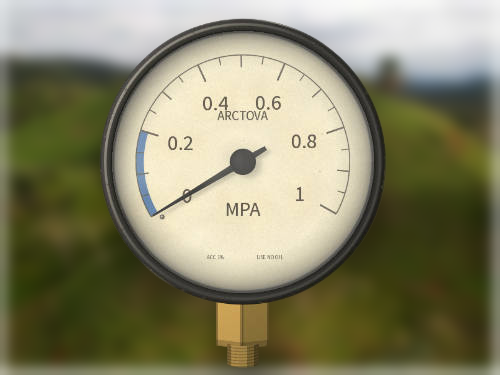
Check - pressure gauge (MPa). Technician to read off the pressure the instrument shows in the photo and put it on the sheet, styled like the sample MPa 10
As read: MPa 0
